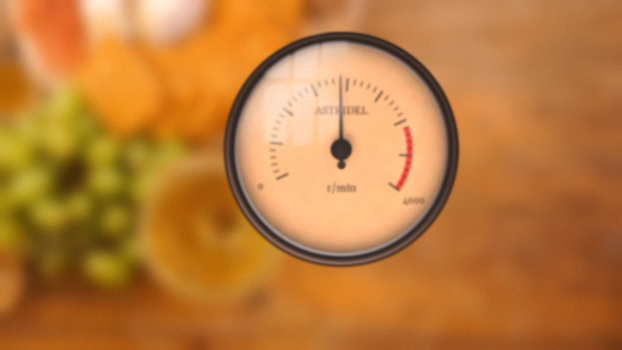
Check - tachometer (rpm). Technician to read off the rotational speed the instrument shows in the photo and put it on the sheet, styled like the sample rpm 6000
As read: rpm 1900
